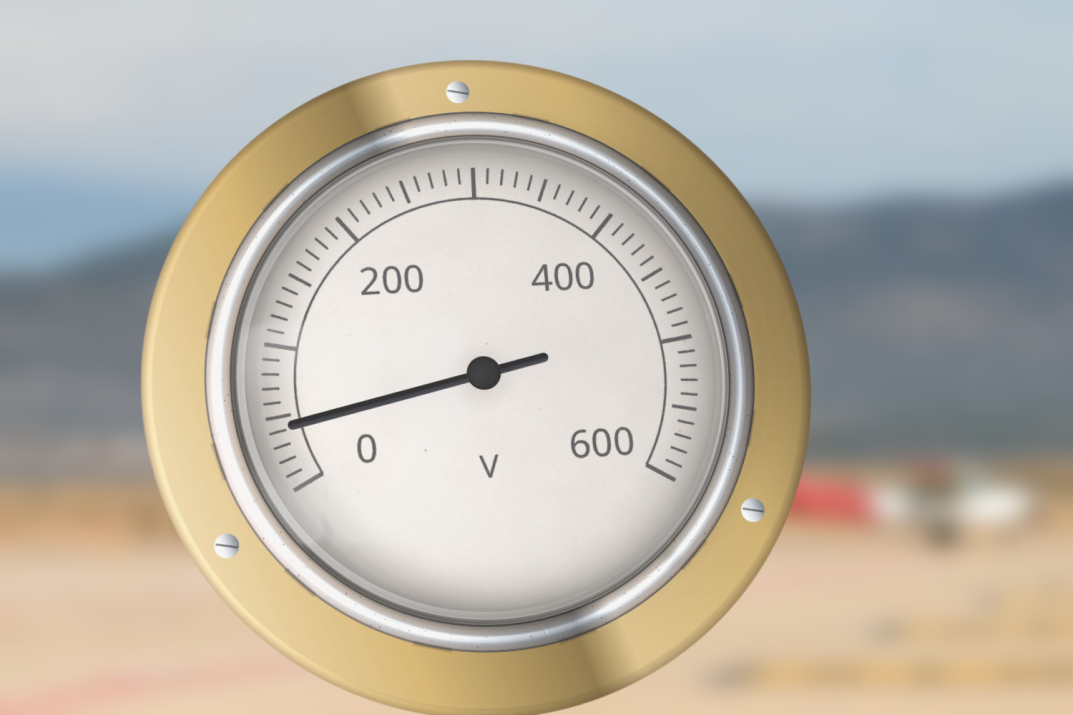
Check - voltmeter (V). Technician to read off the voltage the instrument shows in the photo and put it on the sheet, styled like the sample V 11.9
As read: V 40
